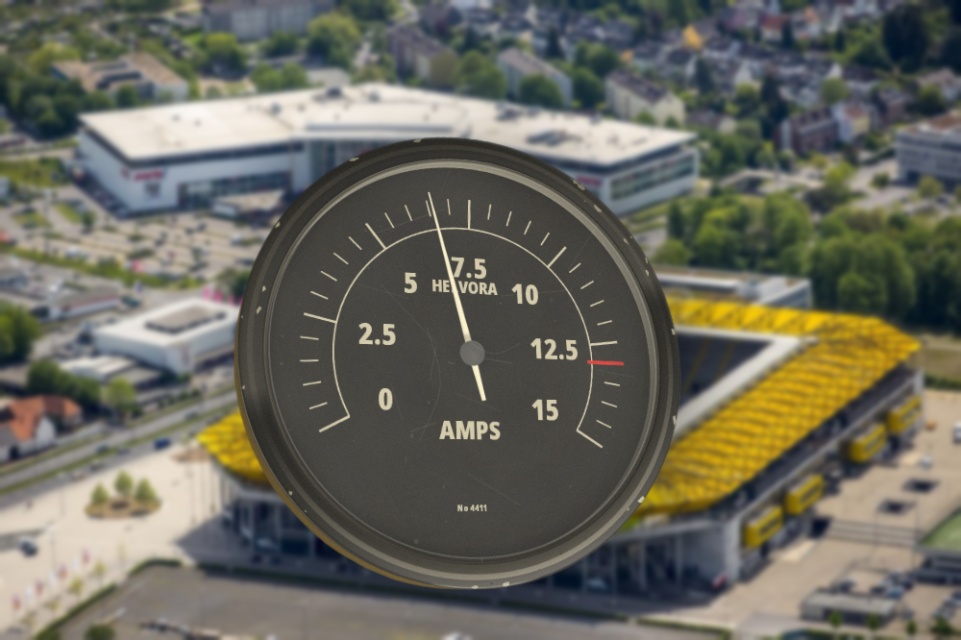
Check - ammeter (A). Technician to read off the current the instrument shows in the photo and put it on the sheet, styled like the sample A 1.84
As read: A 6.5
